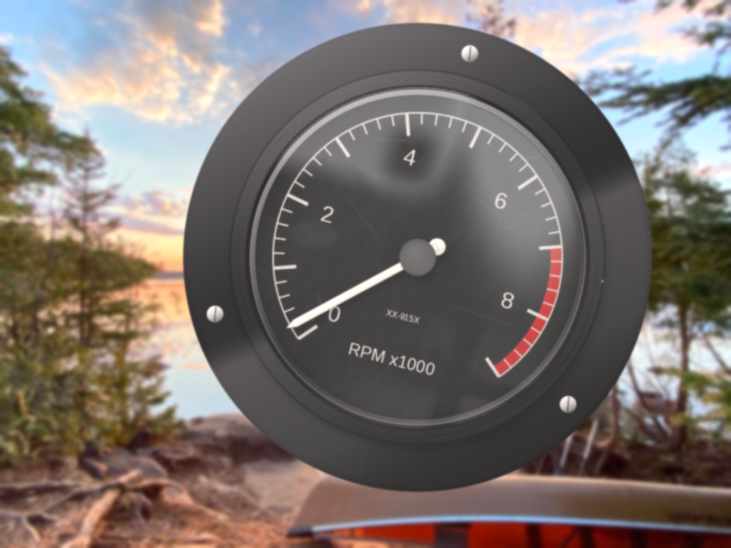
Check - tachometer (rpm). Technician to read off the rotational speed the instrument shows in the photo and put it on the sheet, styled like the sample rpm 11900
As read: rpm 200
